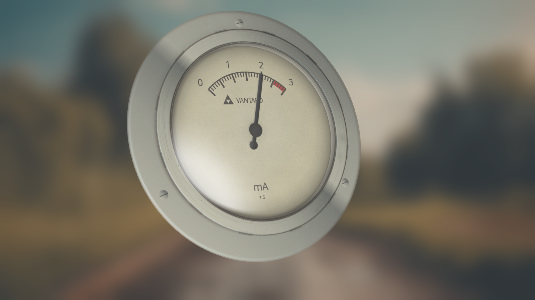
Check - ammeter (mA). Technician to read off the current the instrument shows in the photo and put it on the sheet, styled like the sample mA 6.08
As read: mA 2
